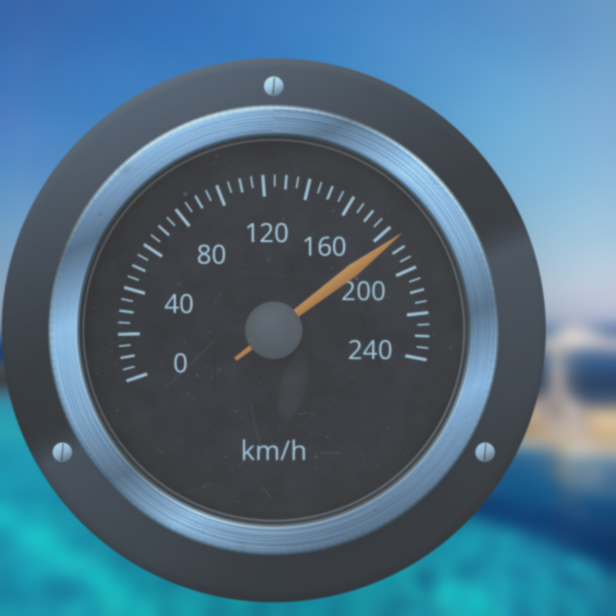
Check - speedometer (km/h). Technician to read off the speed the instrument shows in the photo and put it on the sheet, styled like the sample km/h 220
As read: km/h 185
